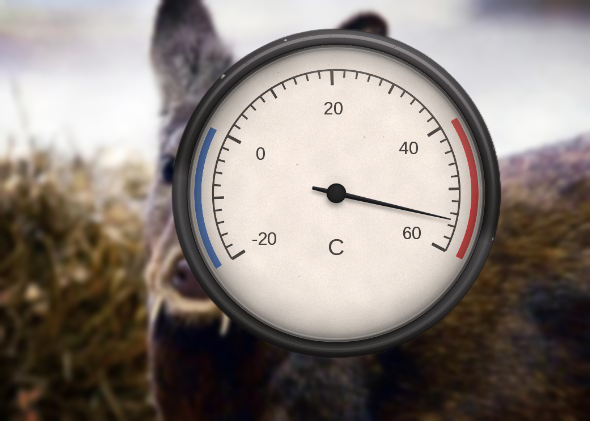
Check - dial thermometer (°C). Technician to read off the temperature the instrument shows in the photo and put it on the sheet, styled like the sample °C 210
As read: °C 55
